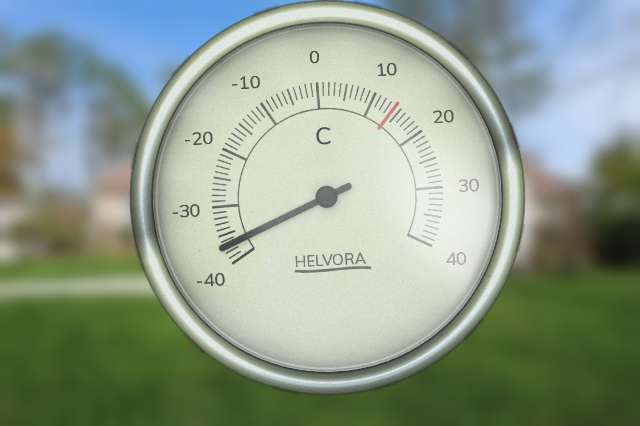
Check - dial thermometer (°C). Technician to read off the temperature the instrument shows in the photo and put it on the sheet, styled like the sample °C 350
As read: °C -37
